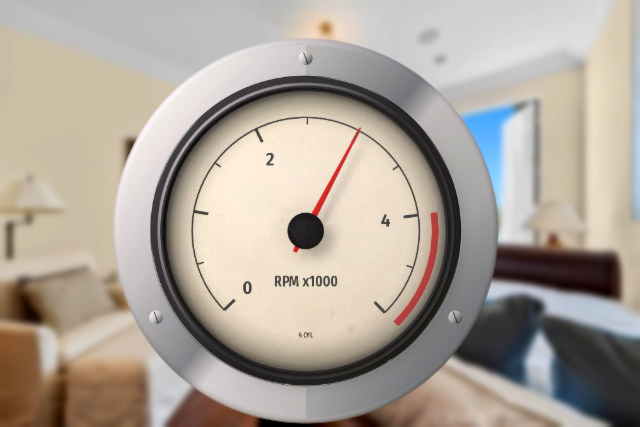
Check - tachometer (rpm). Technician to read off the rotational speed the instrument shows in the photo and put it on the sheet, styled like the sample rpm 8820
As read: rpm 3000
